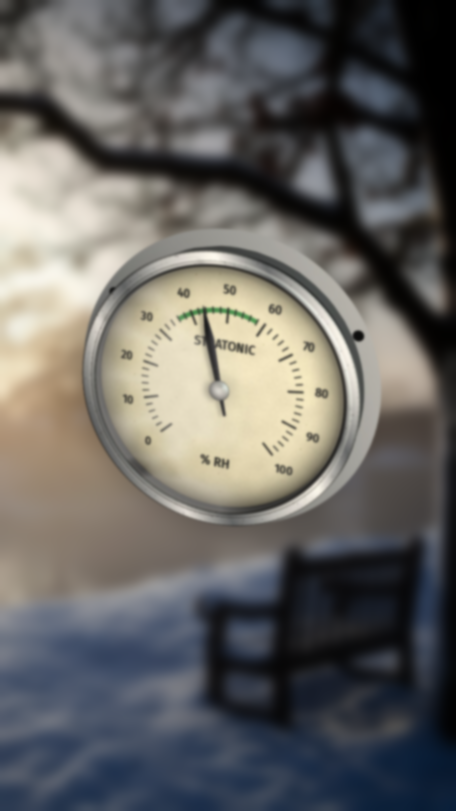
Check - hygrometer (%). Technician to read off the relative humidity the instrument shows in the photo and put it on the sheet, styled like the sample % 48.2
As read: % 44
